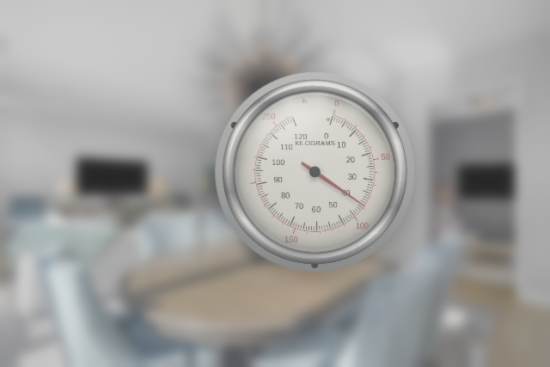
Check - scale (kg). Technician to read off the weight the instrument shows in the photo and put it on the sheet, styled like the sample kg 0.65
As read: kg 40
